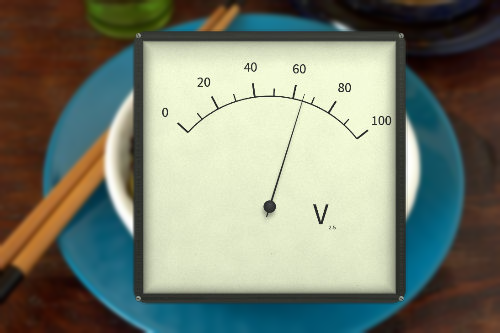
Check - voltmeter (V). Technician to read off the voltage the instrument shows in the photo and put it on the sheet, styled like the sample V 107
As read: V 65
